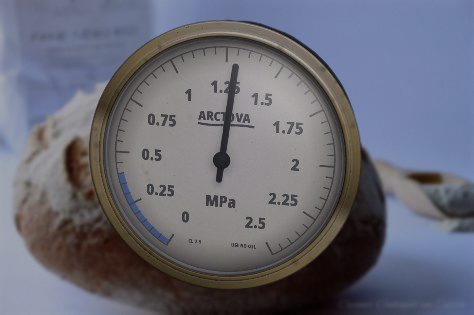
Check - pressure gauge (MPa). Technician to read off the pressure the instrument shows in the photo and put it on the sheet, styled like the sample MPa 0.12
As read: MPa 1.3
